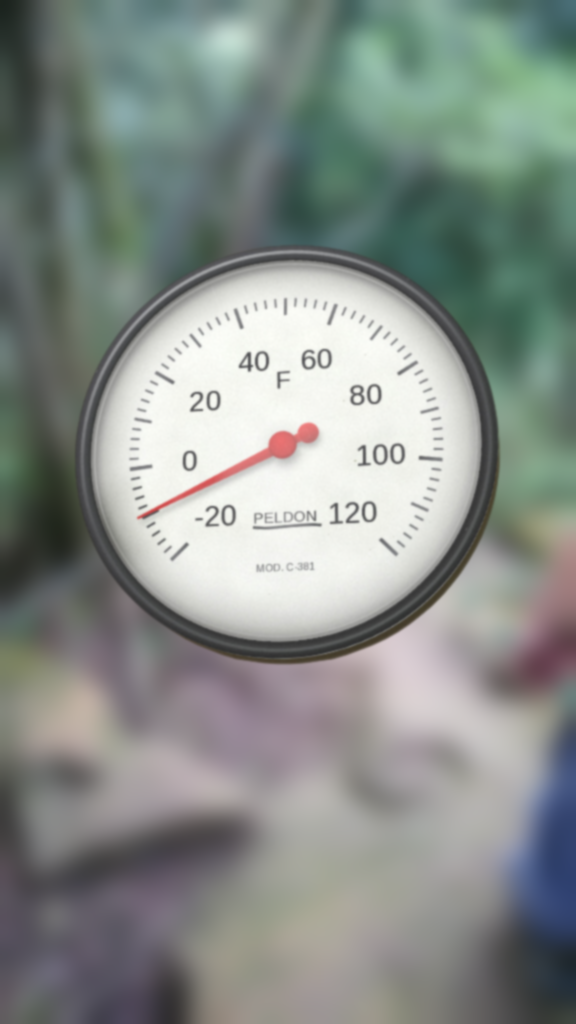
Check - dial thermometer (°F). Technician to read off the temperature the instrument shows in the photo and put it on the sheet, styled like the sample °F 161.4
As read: °F -10
